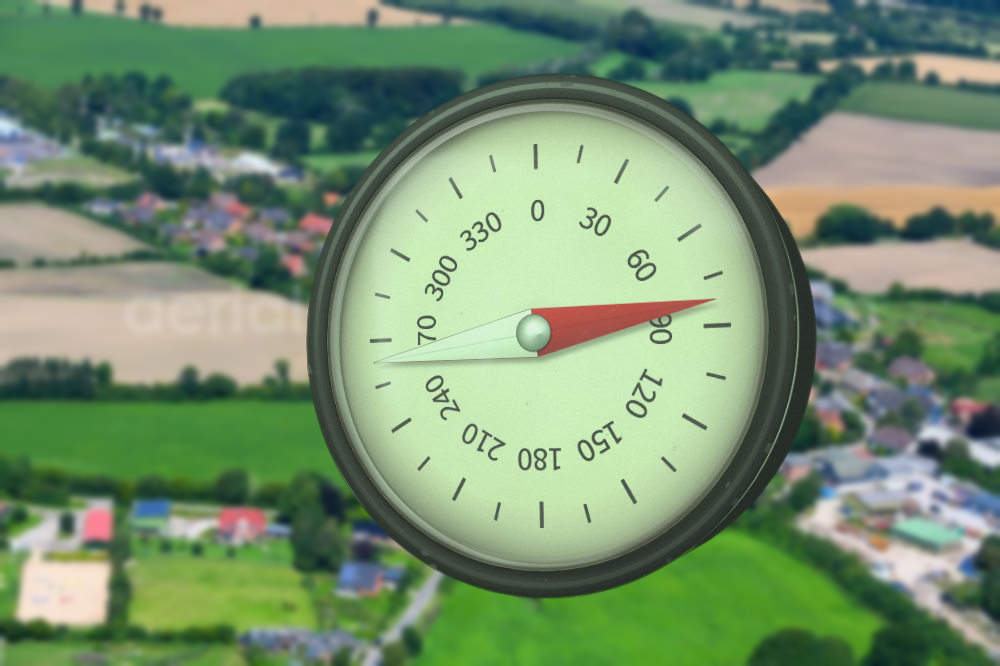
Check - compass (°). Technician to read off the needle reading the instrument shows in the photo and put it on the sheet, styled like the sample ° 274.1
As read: ° 82.5
